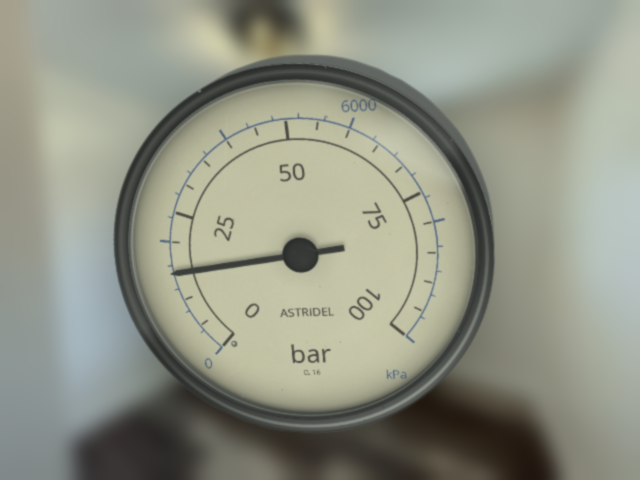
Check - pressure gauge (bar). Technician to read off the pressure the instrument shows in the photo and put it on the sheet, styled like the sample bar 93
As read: bar 15
